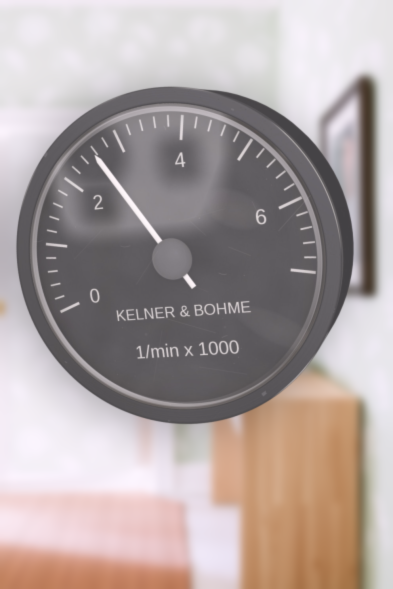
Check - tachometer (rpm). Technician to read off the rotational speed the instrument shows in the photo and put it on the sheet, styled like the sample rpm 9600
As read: rpm 2600
